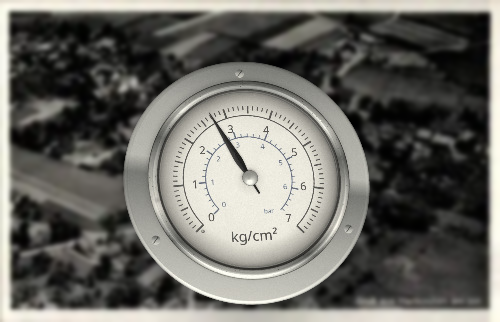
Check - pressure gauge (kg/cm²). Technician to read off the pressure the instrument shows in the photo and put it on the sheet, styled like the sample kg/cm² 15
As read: kg/cm² 2.7
